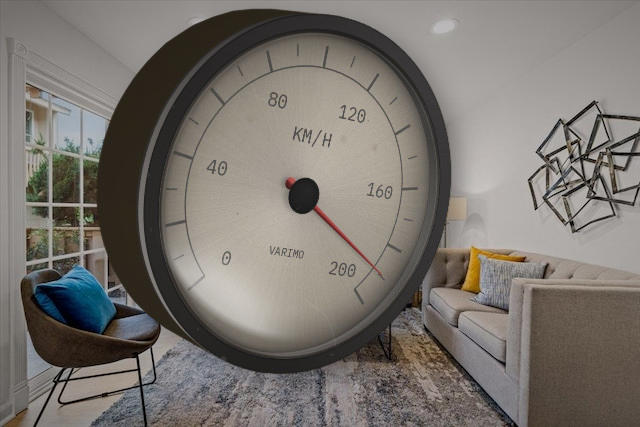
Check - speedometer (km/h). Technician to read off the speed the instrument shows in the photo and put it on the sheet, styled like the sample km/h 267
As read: km/h 190
